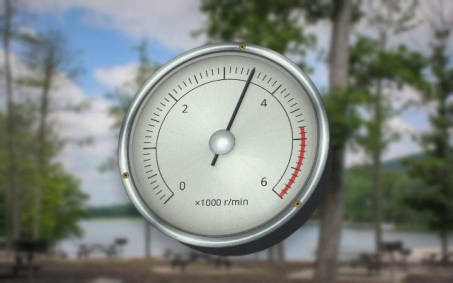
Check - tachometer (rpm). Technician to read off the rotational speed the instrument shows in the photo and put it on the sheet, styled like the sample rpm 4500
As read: rpm 3500
